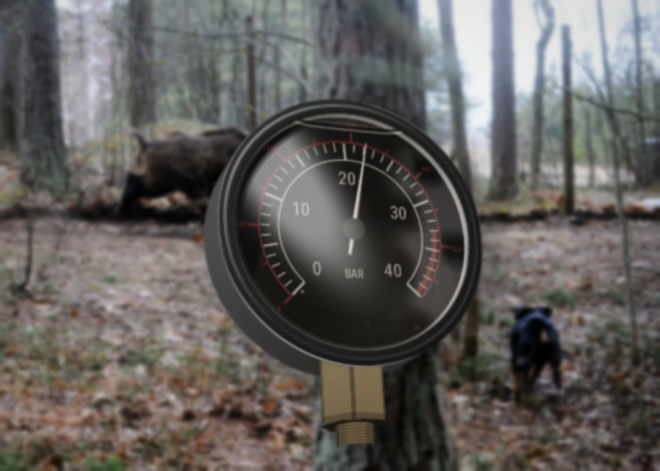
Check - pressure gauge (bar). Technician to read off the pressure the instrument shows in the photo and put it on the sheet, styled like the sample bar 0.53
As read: bar 22
